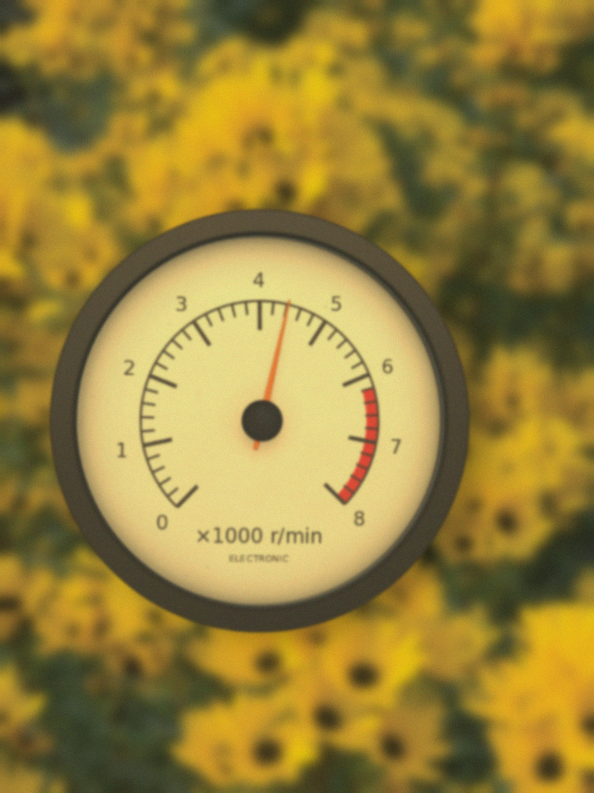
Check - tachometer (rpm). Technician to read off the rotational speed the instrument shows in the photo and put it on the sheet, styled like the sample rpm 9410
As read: rpm 4400
